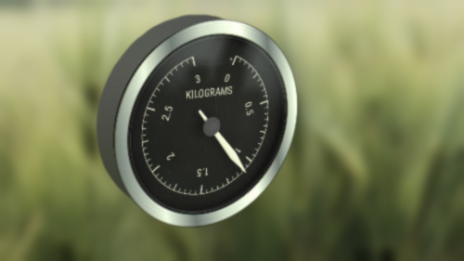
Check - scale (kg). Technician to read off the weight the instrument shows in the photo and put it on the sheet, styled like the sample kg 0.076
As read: kg 1.1
